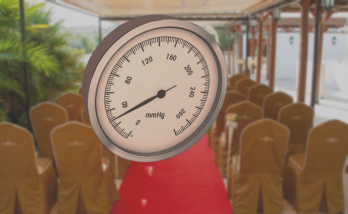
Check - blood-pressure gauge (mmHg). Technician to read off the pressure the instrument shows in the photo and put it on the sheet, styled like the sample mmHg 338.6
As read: mmHg 30
